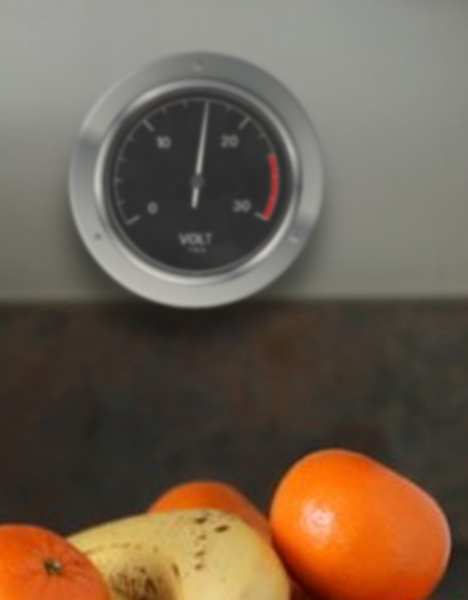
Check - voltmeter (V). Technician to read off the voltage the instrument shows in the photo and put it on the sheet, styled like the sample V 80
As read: V 16
